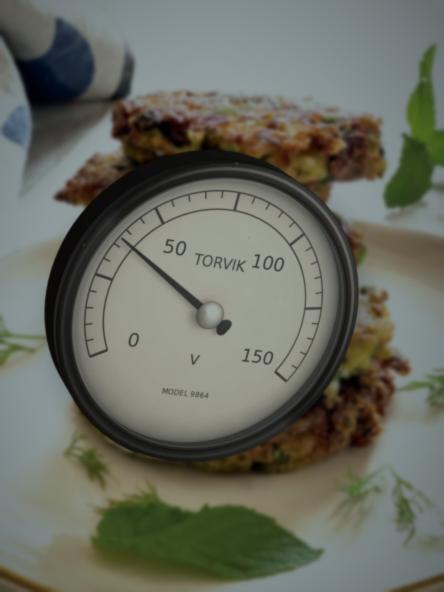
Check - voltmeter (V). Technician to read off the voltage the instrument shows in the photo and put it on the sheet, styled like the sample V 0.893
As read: V 37.5
